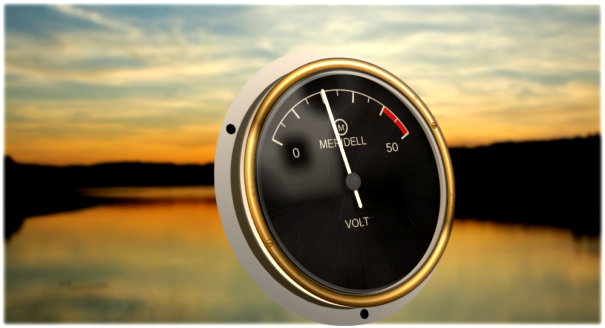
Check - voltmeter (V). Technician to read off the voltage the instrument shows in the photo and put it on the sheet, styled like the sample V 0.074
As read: V 20
